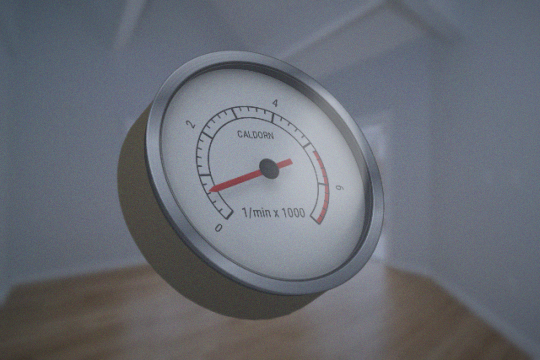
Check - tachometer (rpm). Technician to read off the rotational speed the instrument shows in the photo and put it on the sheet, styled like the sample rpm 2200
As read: rpm 600
